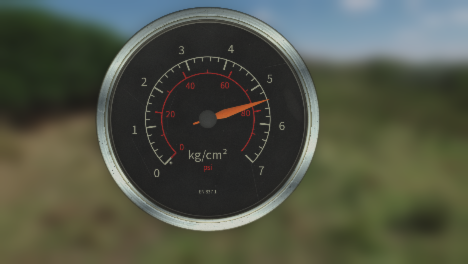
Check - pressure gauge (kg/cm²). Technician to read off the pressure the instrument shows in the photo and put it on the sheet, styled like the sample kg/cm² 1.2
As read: kg/cm² 5.4
